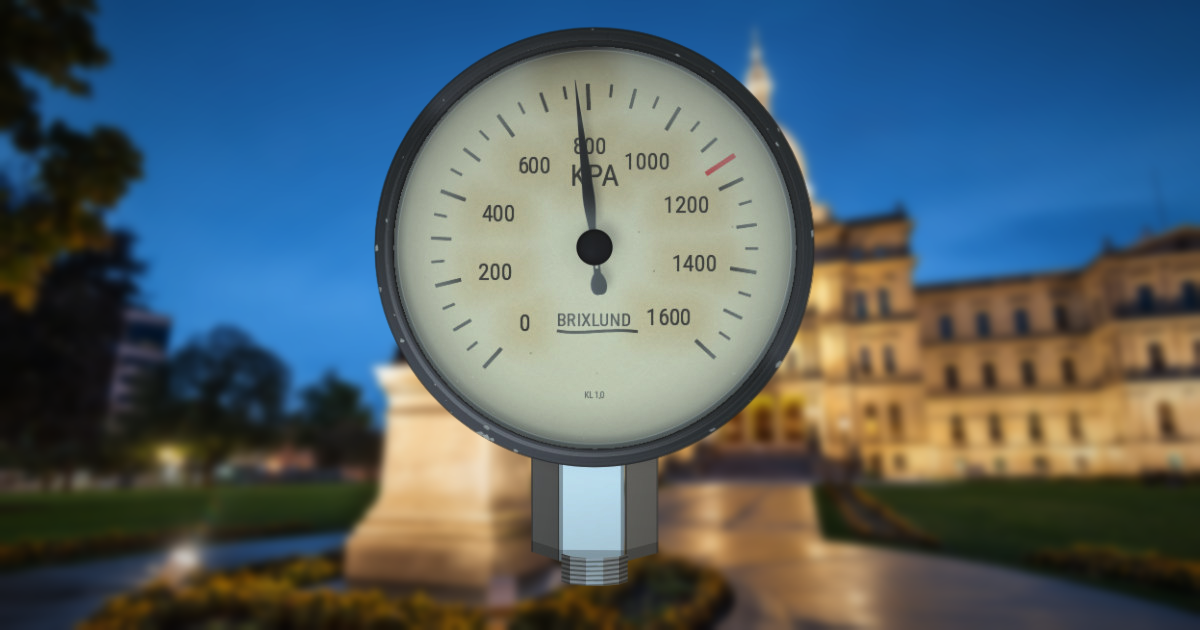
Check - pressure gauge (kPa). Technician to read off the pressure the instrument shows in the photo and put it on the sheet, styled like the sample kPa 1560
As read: kPa 775
